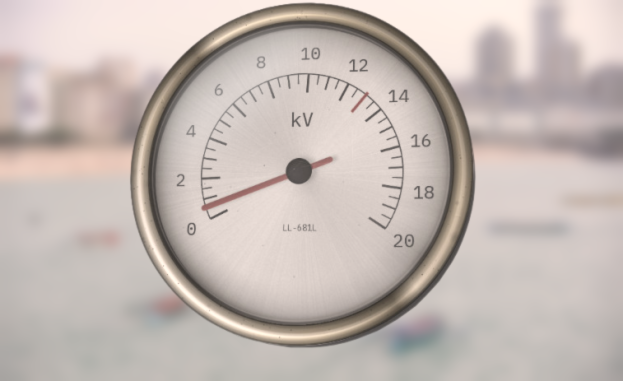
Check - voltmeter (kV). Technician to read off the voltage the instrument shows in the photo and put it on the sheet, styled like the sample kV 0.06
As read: kV 0.5
